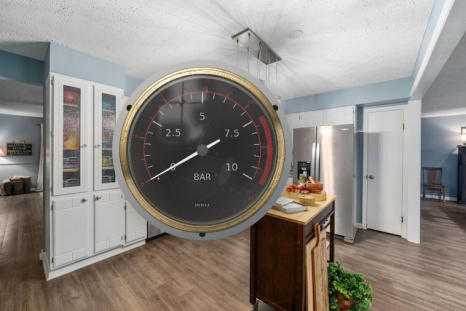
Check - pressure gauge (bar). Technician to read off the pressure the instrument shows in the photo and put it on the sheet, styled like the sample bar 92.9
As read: bar 0
